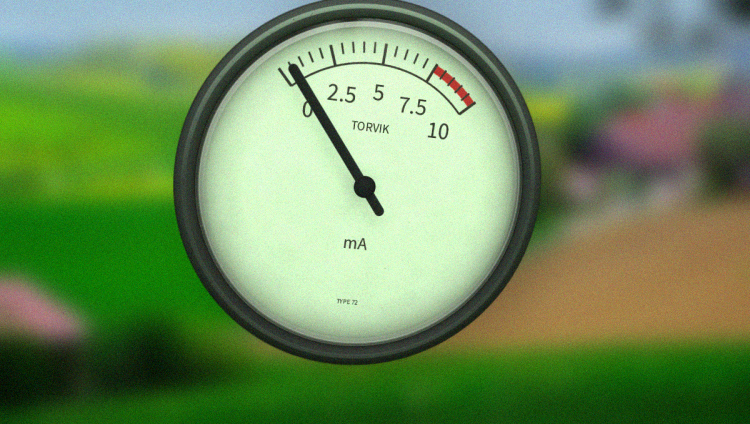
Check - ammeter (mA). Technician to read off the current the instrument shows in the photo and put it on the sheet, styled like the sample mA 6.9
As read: mA 0.5
